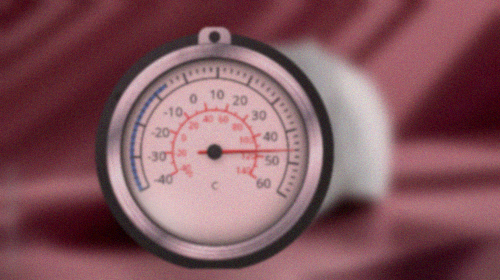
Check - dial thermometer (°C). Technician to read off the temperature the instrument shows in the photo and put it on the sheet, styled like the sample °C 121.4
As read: °C 46
